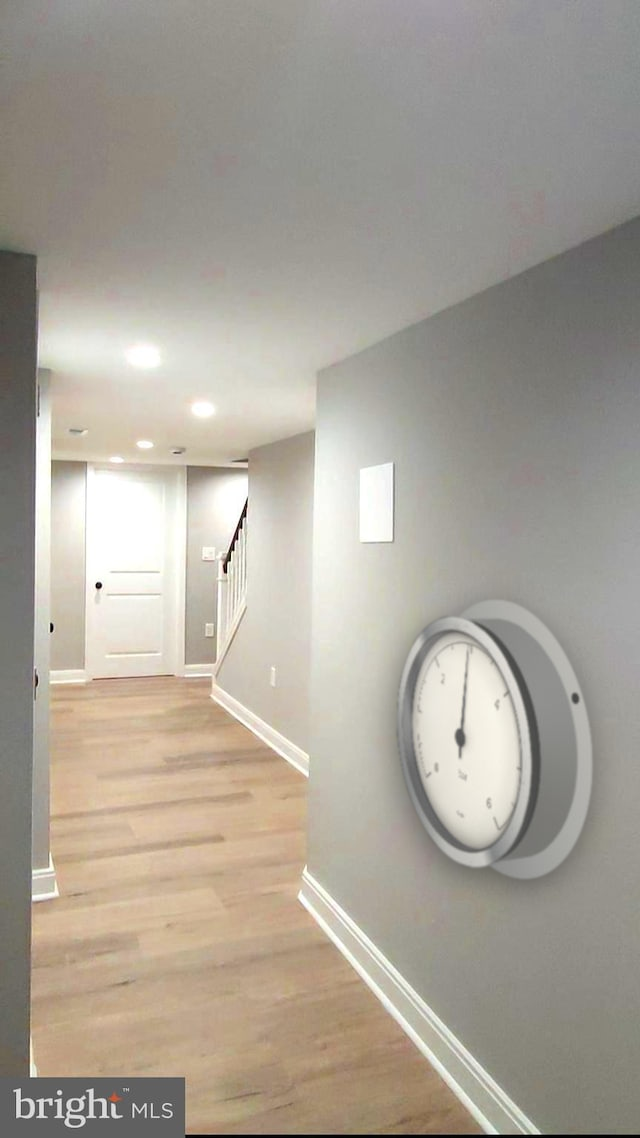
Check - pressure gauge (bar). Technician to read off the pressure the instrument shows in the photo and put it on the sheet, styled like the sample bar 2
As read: bar 3
